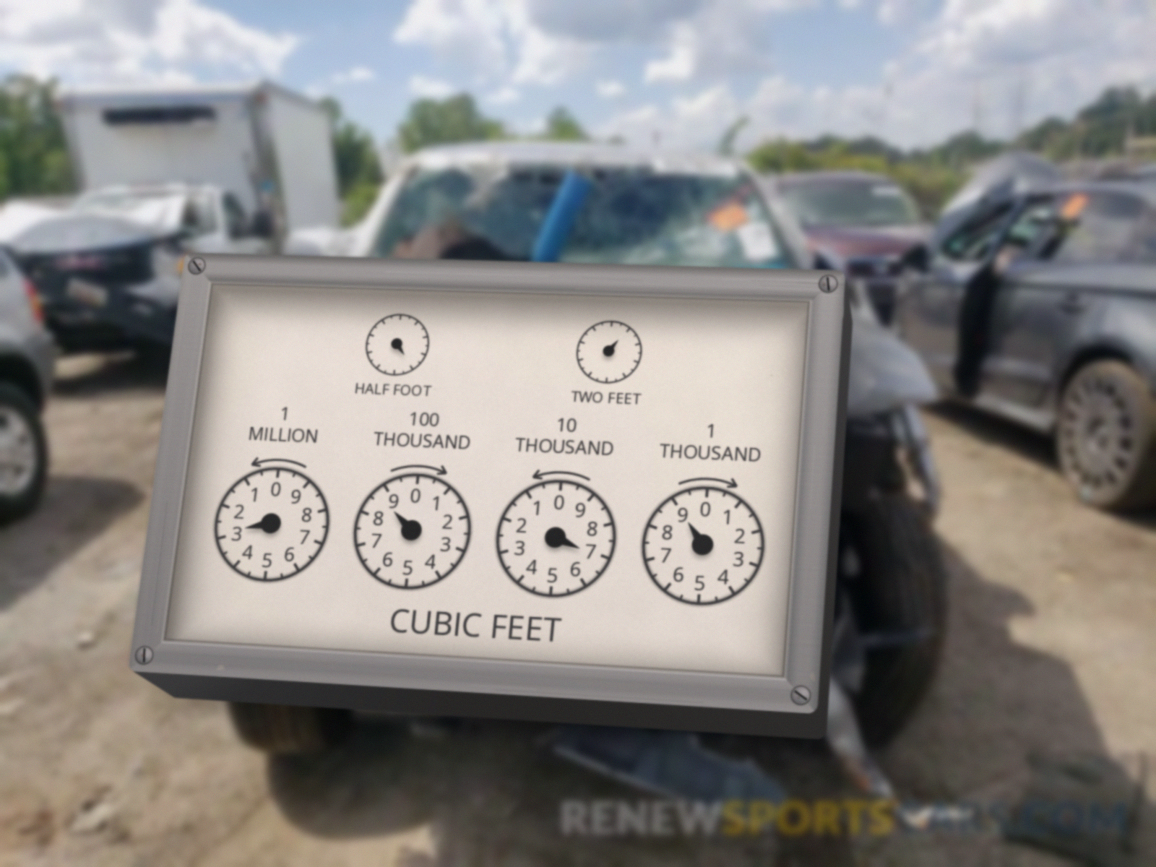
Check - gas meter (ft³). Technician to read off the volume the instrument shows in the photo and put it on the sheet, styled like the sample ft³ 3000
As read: ft³ 286900
